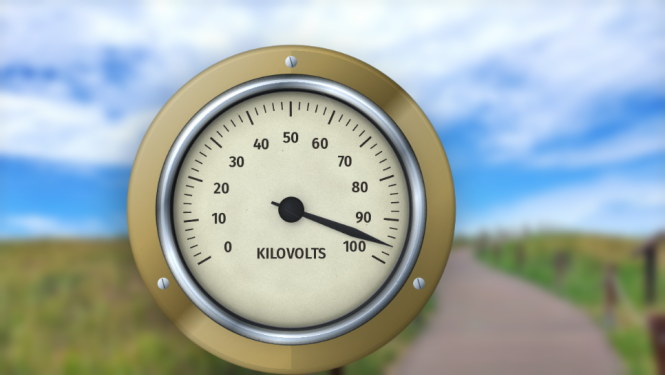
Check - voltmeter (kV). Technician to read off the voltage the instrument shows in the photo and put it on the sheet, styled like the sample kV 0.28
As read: kV 96
